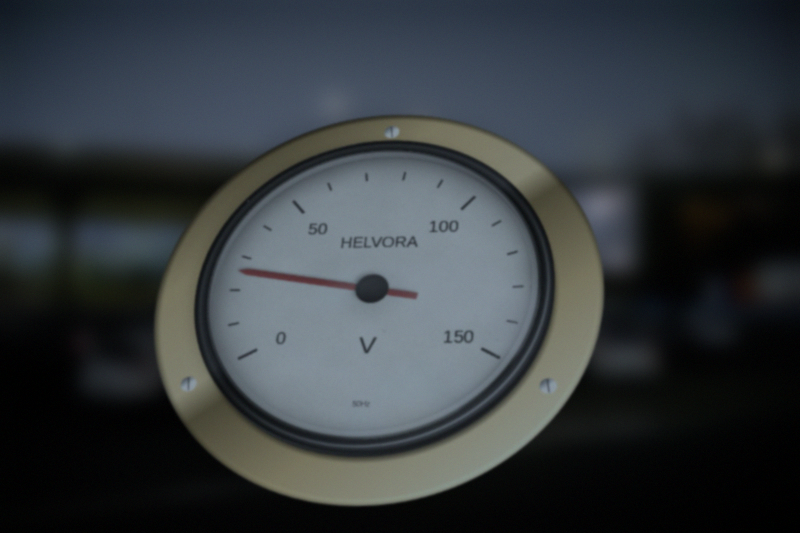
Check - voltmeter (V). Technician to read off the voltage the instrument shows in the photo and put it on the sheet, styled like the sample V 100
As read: V 25
